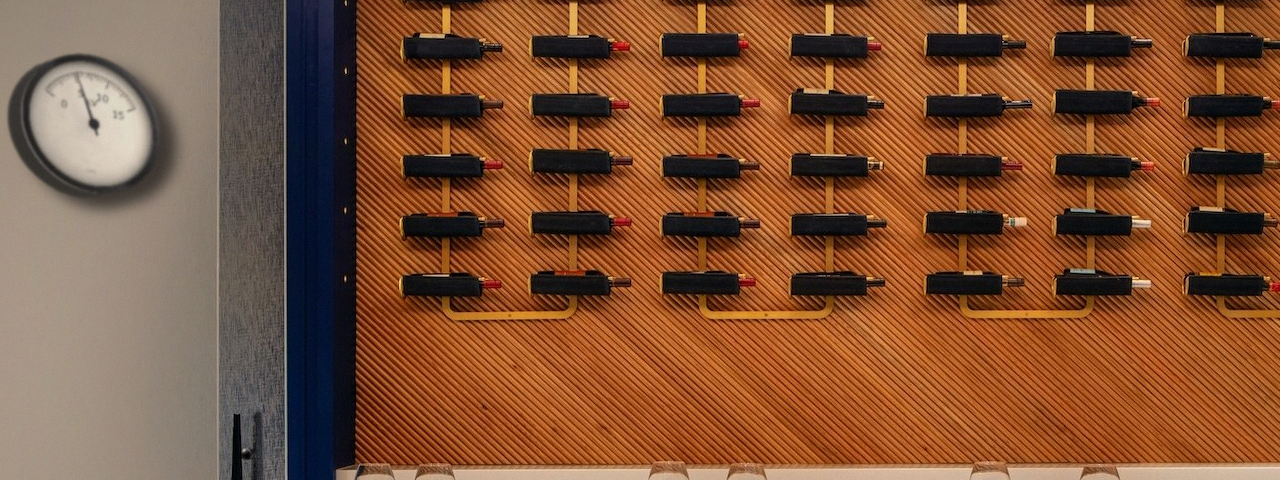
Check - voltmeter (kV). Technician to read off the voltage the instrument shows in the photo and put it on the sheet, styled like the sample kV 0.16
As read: kV 5
